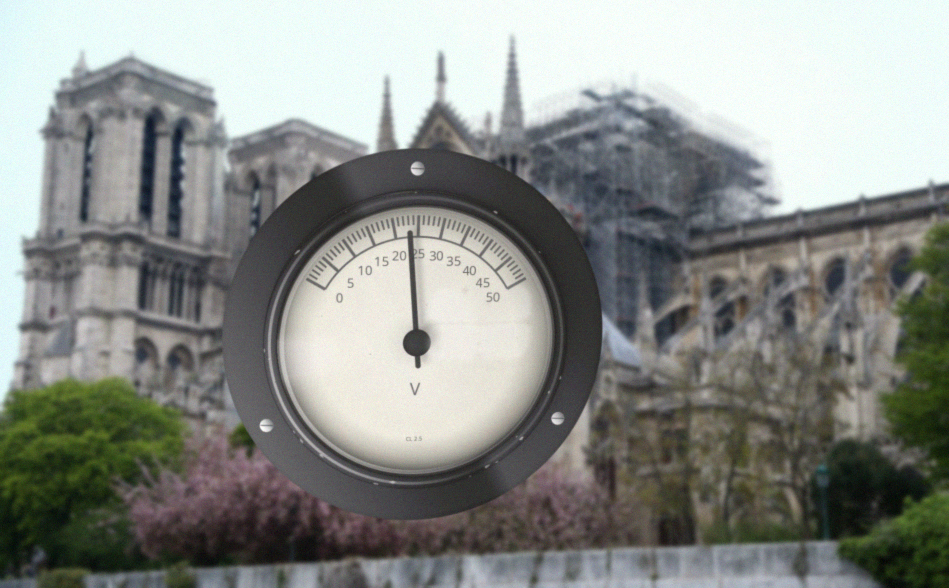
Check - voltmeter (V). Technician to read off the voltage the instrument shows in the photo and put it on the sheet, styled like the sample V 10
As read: V 23
